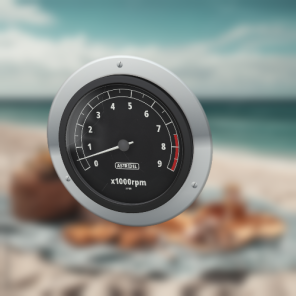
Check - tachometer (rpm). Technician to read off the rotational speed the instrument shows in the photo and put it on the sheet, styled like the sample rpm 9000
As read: rpm 500
